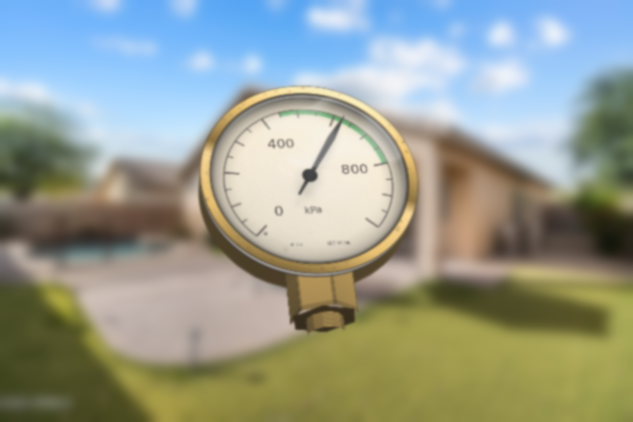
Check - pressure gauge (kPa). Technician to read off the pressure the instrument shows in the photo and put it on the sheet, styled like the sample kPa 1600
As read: kPa 625
